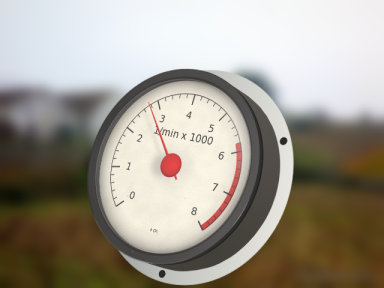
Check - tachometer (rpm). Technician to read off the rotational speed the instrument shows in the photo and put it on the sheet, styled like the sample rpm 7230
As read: rpm 2800
